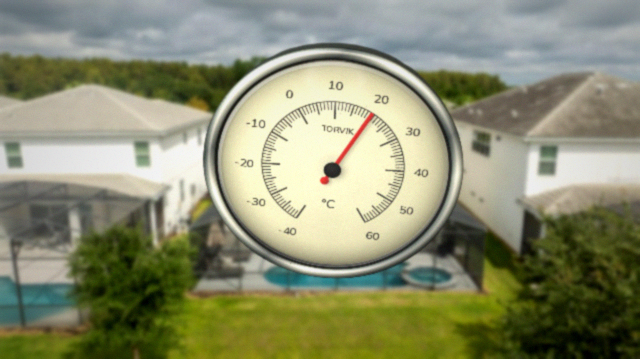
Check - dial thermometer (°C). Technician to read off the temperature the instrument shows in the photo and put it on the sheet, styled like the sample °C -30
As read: °C 20
